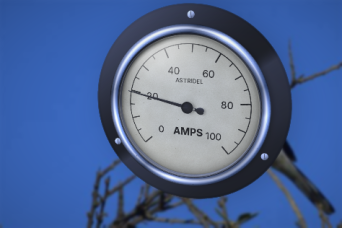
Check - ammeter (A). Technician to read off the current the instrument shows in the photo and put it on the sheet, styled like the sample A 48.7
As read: A 20
